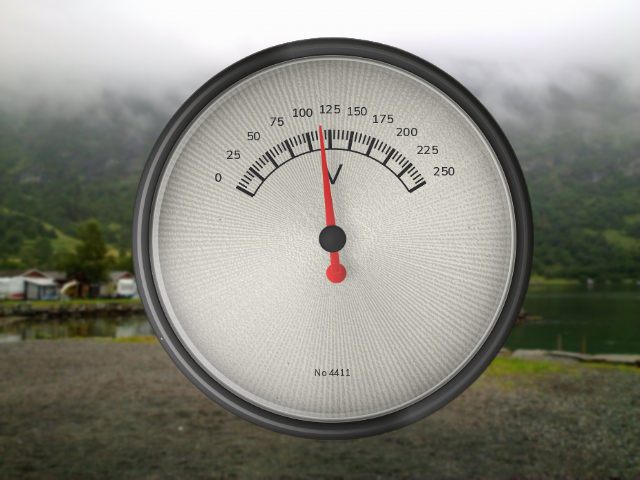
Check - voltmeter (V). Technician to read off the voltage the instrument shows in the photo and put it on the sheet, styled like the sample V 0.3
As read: V 115
